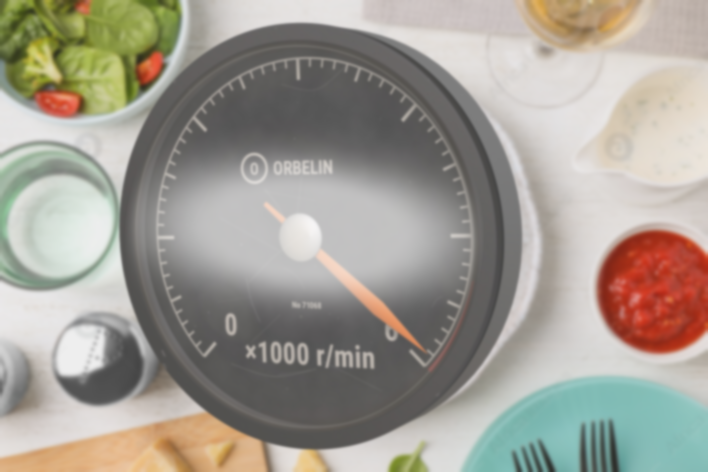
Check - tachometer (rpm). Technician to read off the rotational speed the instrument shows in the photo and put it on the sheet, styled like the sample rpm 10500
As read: rpm 5900
